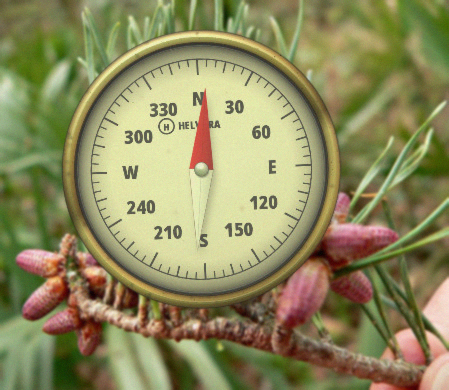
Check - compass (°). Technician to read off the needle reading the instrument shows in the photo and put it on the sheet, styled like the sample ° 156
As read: ° 5
